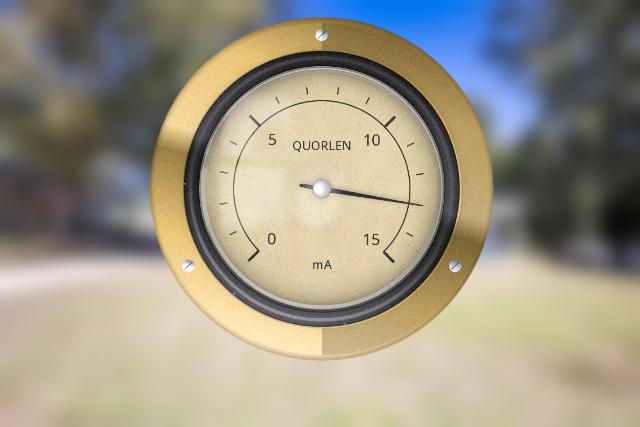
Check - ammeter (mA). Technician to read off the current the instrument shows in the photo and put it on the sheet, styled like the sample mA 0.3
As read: mA 13
